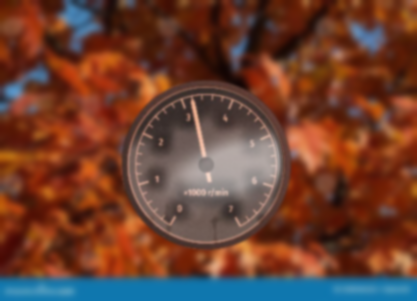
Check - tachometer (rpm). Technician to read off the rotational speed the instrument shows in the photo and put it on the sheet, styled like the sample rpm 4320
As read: rpm 3200
